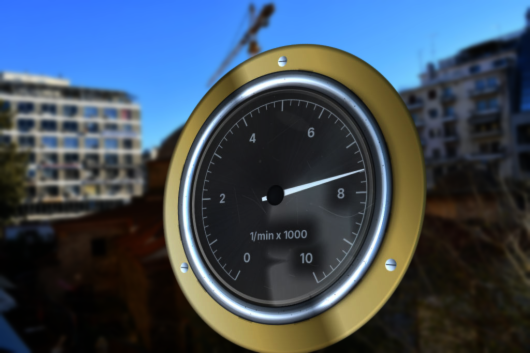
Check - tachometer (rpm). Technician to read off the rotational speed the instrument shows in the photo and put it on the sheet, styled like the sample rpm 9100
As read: rpm 7600
